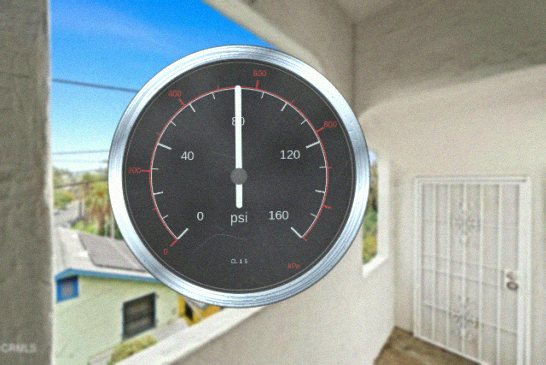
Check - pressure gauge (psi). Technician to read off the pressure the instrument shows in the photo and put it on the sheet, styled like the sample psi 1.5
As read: psi 80
